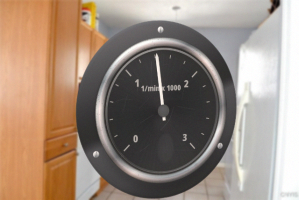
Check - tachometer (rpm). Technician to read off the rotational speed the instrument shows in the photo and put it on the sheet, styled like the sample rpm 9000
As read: rpm 1400
